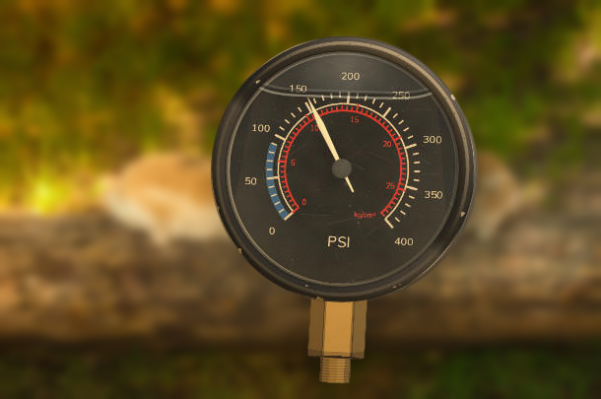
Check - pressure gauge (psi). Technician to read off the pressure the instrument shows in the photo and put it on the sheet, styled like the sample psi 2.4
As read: psi 155
